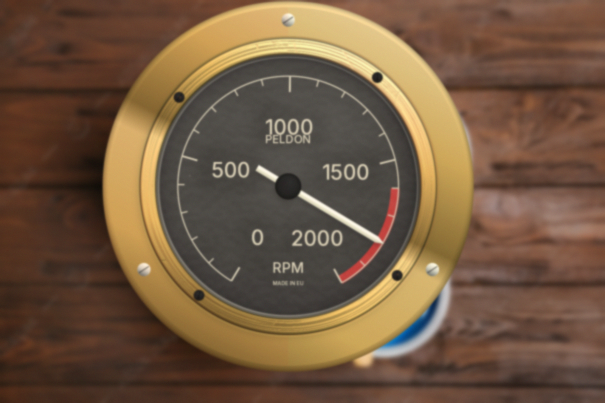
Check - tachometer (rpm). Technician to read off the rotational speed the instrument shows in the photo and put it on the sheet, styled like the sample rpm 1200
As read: rpm 1800
